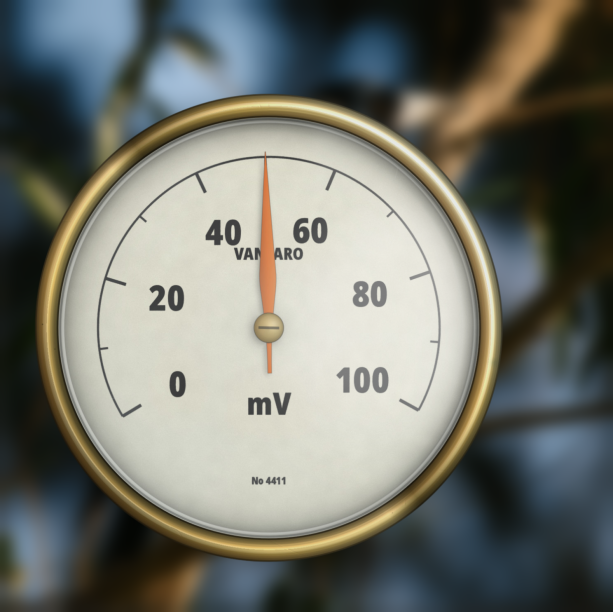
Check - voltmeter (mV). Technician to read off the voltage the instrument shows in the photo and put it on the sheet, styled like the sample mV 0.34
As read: mV 50
